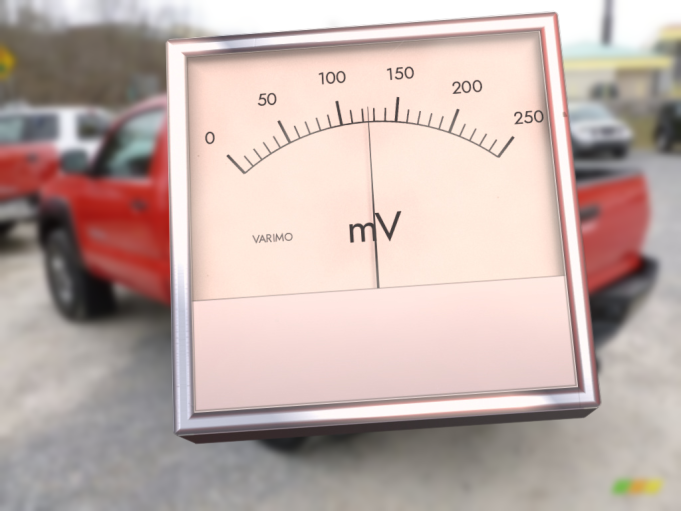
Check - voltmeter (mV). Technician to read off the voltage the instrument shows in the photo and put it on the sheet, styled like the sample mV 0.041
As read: mV 125
